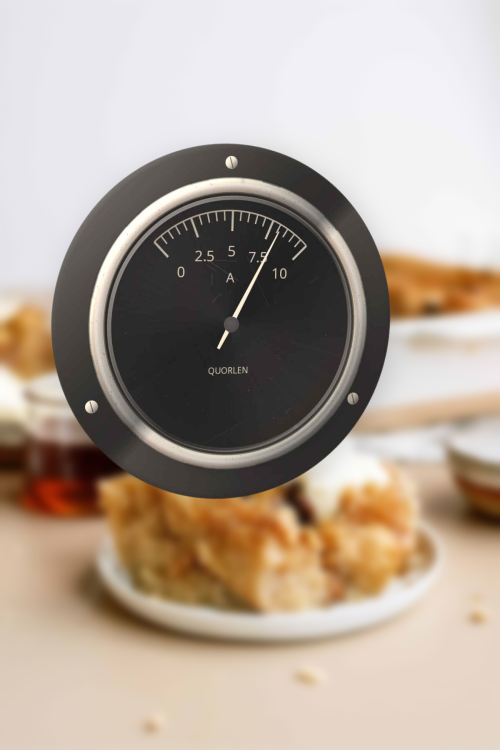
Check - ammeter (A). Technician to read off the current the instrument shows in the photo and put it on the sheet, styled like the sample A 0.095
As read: A 8
